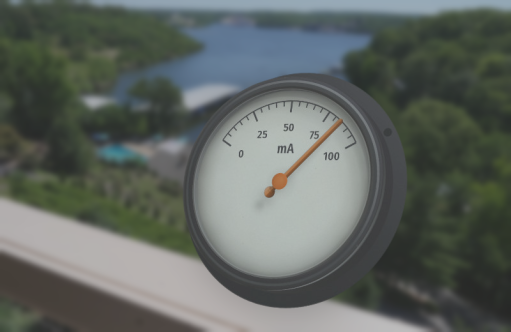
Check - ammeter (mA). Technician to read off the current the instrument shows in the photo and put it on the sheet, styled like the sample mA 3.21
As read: mA 85
